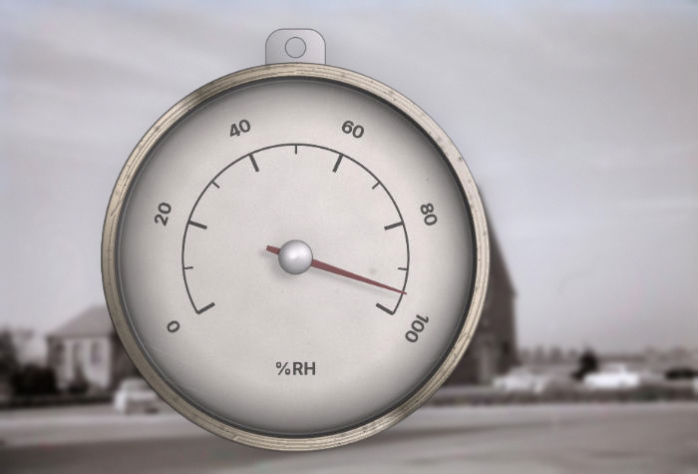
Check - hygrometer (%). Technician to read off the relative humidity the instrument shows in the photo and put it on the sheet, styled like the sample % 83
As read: % 95
